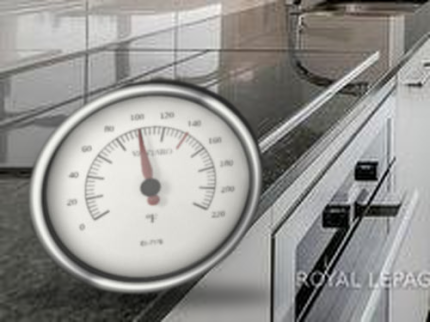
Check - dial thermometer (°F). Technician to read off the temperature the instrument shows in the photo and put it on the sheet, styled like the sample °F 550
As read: °F 100
